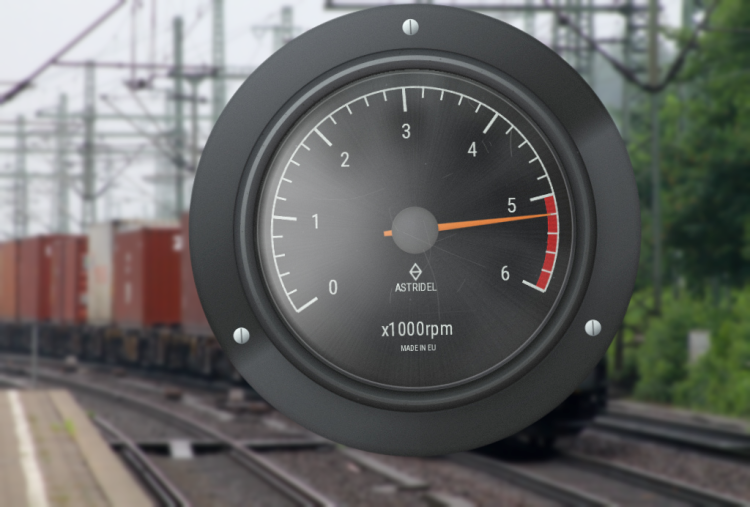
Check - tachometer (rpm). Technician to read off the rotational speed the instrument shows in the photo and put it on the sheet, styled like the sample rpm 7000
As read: rpm 5200
